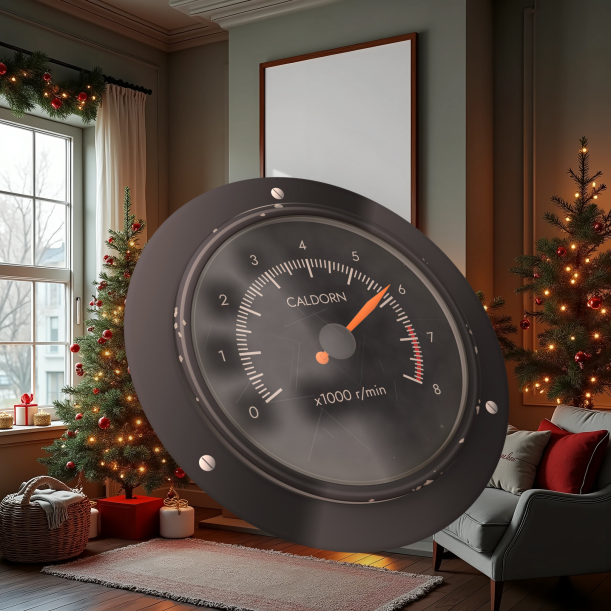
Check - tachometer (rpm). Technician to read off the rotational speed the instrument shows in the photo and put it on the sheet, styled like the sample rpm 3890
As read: rpm 5800
